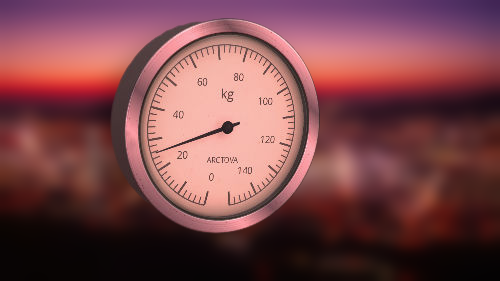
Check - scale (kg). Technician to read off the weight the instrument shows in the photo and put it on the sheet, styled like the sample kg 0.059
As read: kg 26
